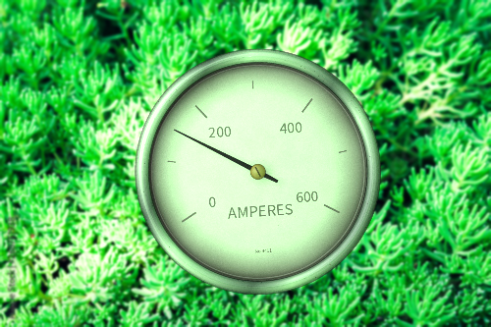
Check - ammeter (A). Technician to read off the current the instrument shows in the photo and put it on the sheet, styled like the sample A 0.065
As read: A 150
